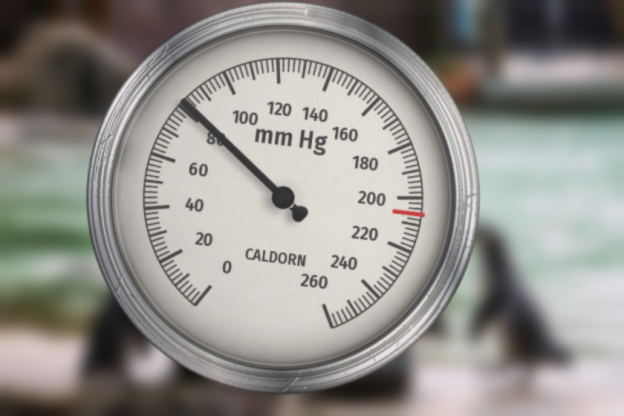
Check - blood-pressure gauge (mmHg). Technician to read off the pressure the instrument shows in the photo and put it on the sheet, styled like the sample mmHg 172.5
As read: mmHg 82
